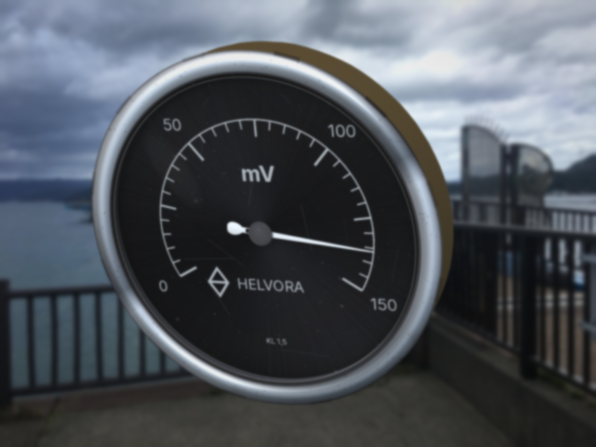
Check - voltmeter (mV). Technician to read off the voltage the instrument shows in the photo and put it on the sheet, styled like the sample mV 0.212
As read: mV 135
